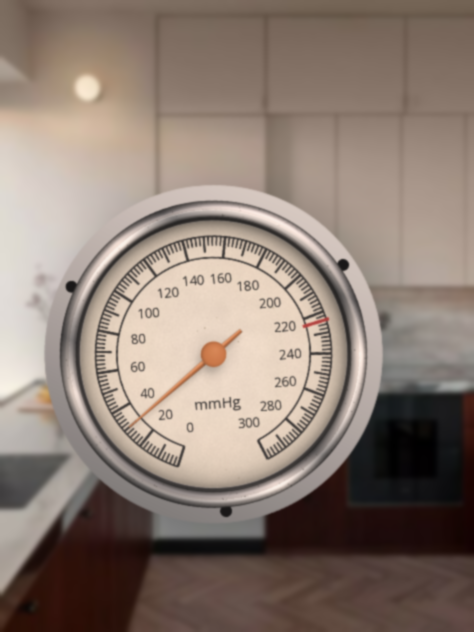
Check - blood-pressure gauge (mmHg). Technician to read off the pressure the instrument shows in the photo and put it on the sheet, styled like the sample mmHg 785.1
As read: mmHg 30
